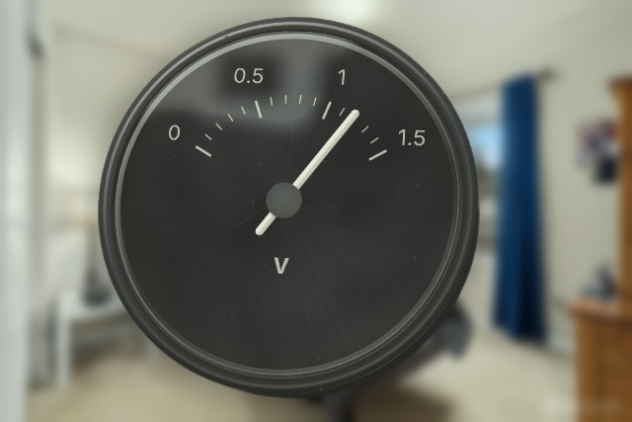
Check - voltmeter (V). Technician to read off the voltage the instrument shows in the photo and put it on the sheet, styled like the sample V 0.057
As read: V 1.2
